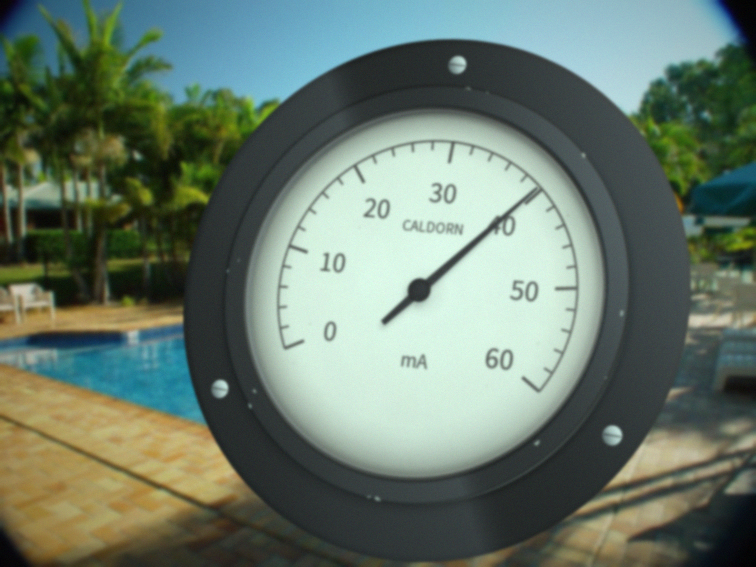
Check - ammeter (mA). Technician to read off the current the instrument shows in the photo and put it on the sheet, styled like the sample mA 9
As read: mA 40
